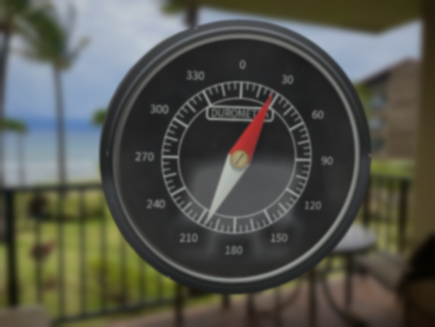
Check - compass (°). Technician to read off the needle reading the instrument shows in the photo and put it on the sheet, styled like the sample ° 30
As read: ° 25
